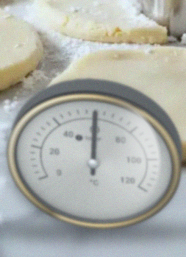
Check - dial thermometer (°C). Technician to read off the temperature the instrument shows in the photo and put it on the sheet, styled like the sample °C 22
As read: °C 60
